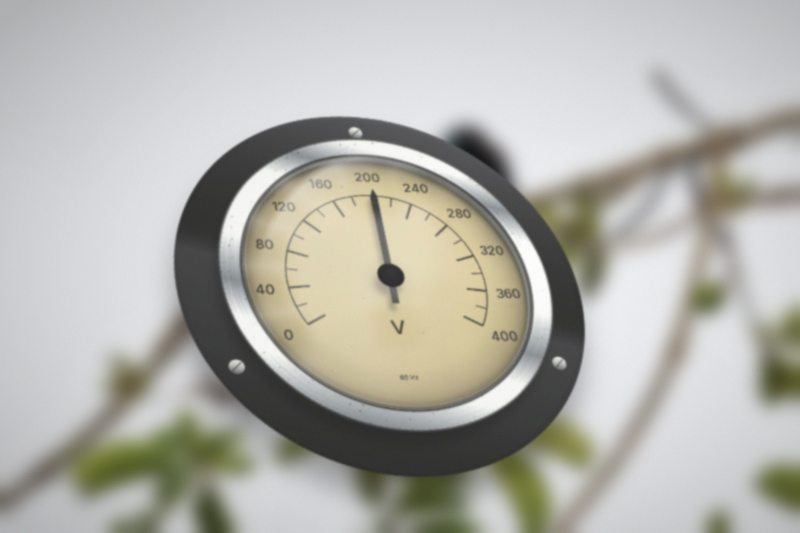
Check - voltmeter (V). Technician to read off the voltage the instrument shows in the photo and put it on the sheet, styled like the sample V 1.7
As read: V 200
